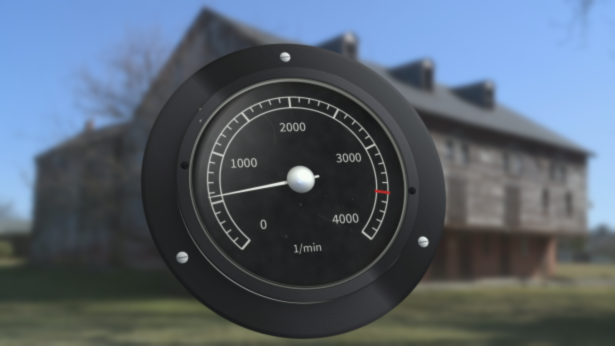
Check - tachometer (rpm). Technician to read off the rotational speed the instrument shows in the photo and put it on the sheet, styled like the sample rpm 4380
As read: rpm 550
